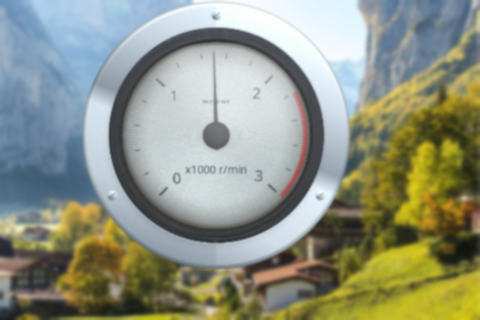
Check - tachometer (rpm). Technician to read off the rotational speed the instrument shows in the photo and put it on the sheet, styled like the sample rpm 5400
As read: rpm 1500
